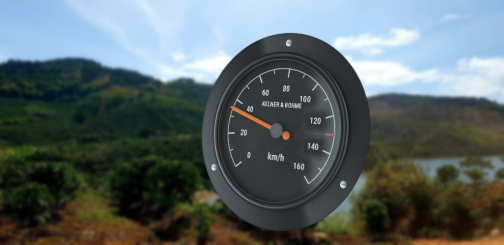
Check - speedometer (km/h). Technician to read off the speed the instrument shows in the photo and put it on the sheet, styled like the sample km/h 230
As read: km/h 35
